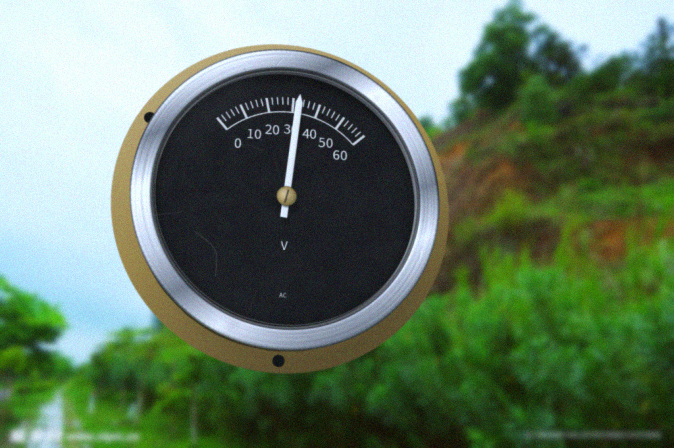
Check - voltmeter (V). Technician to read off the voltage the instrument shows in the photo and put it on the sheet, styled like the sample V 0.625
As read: V 32
